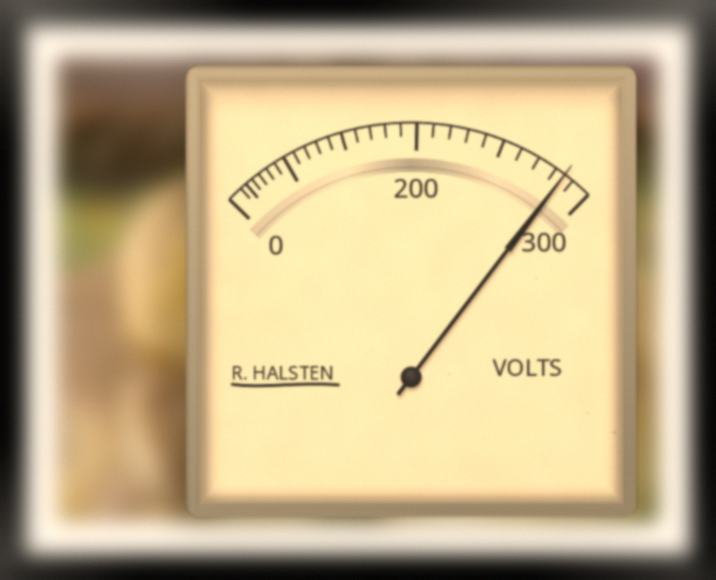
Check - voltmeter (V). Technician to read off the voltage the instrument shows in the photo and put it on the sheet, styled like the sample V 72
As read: V 285
